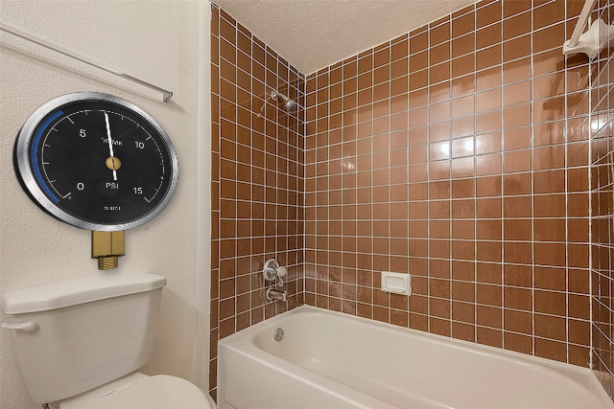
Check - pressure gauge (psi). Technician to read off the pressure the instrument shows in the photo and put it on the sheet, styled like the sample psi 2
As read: psi 7
